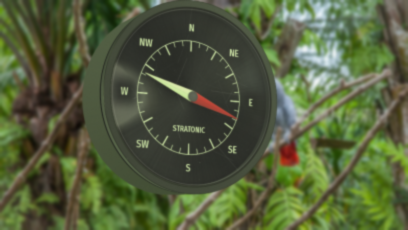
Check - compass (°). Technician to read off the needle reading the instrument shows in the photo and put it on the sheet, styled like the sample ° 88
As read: ° 110
